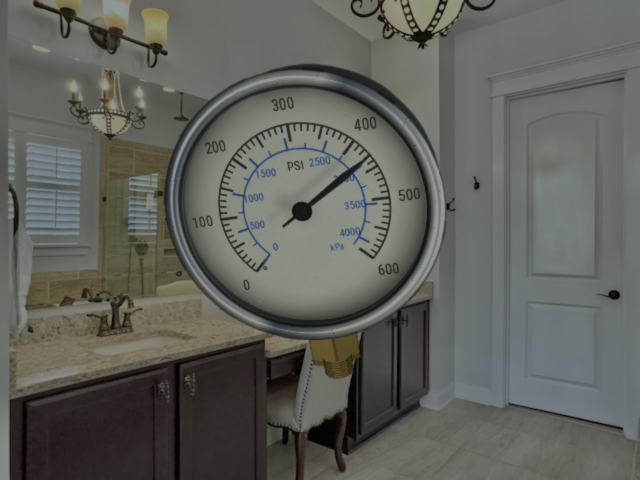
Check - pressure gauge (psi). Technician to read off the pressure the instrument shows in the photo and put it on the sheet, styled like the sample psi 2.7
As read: psi 430
